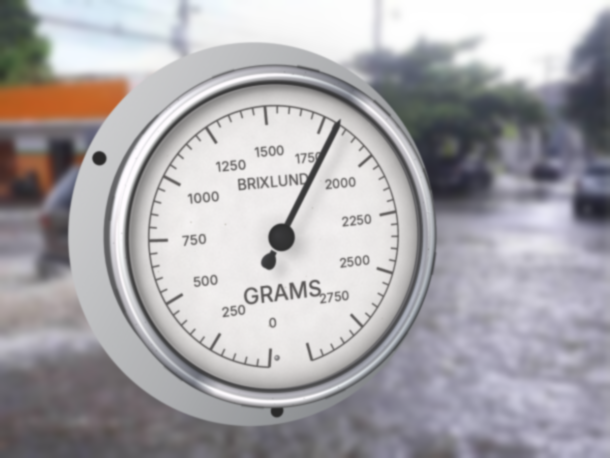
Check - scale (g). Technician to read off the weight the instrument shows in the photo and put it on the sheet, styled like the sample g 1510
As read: g 1800
